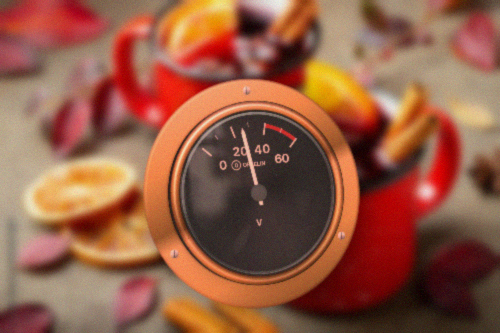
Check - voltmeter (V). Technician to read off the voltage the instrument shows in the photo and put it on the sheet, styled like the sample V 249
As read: V 25
